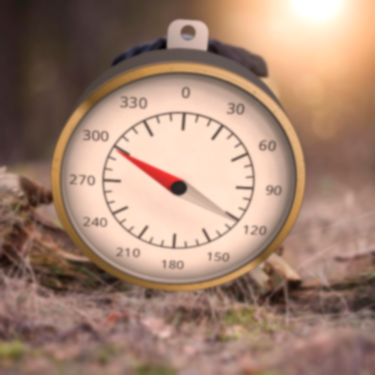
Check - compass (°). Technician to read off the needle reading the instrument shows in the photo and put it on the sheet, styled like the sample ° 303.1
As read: ° 300
